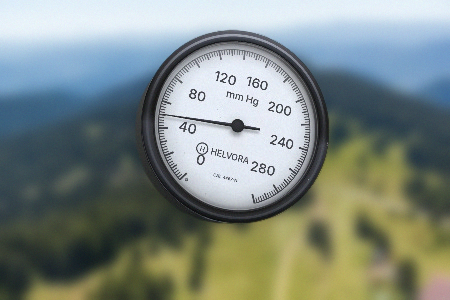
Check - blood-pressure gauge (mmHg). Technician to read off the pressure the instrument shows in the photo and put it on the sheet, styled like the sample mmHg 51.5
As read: mmHg 50
